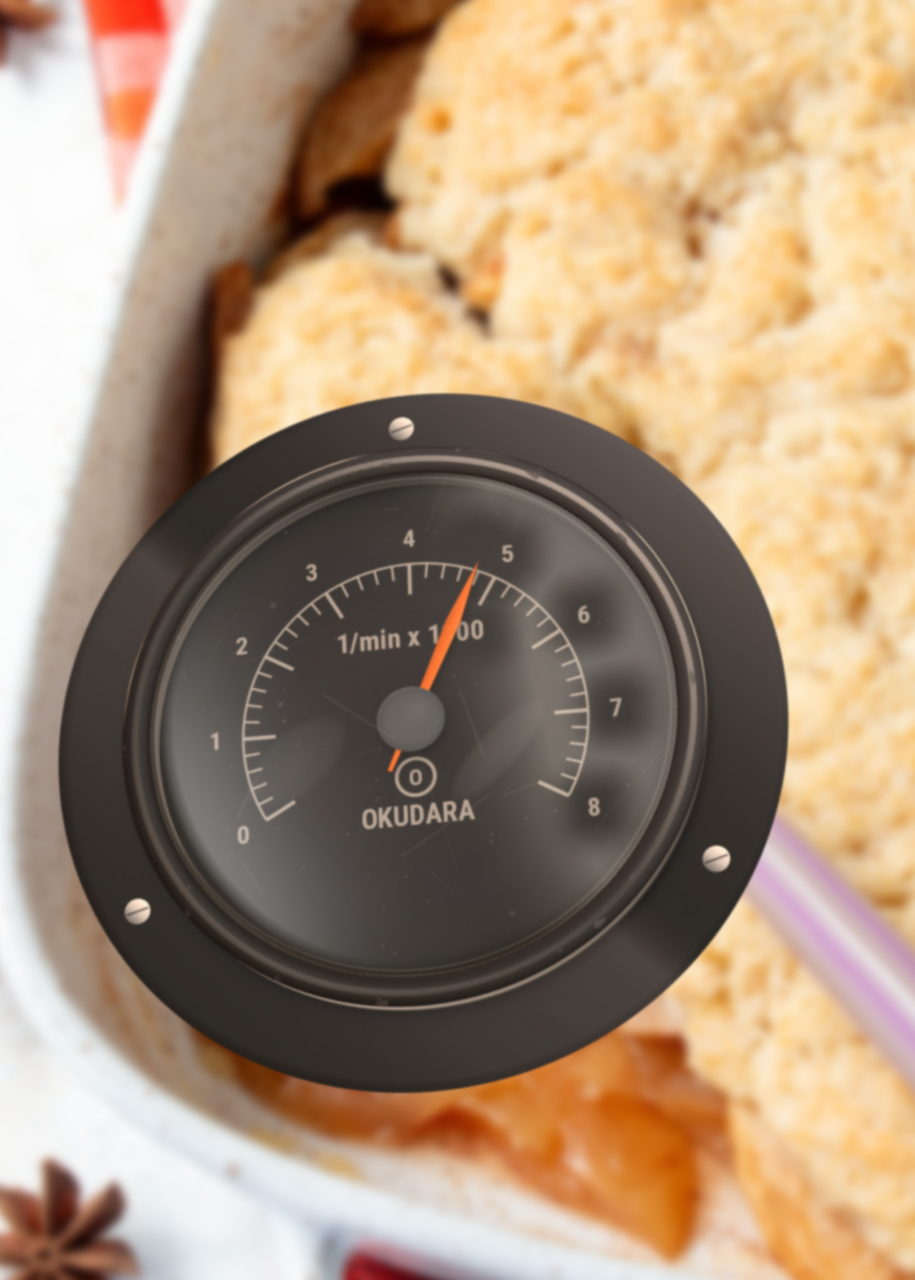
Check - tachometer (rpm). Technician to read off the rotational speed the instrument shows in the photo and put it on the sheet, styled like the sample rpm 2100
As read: rpm 4800
